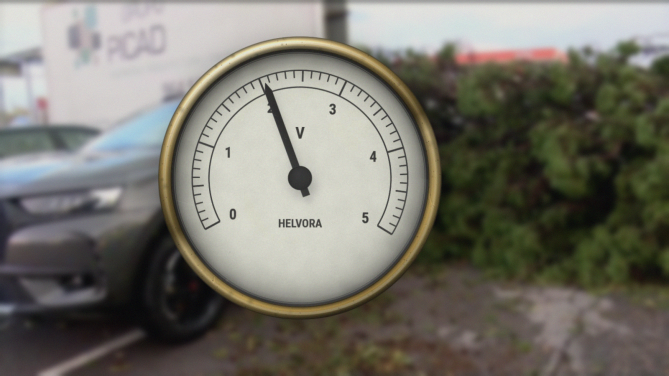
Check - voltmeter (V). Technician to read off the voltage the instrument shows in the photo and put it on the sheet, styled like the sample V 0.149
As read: V 2.05
